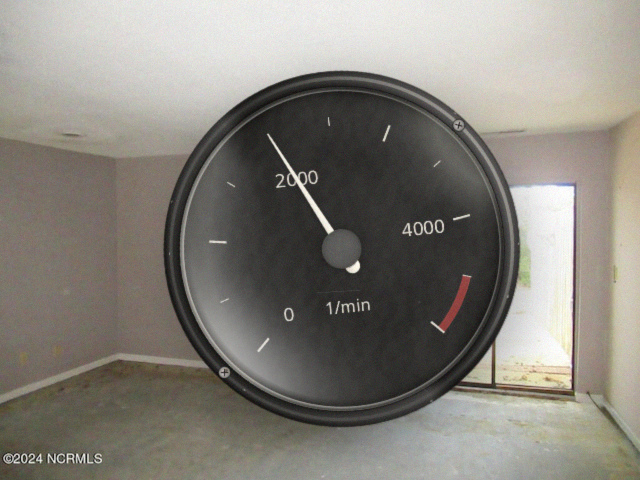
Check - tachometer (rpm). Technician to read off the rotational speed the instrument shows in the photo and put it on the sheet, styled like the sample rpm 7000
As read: rpm 2000
